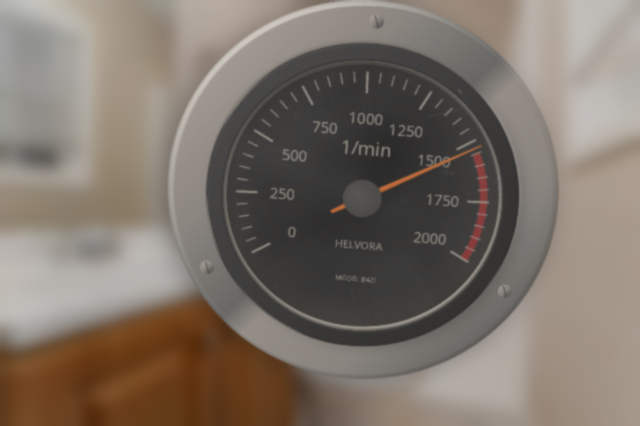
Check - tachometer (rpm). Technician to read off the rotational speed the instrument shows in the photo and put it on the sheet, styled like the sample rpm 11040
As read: rpm 1525
